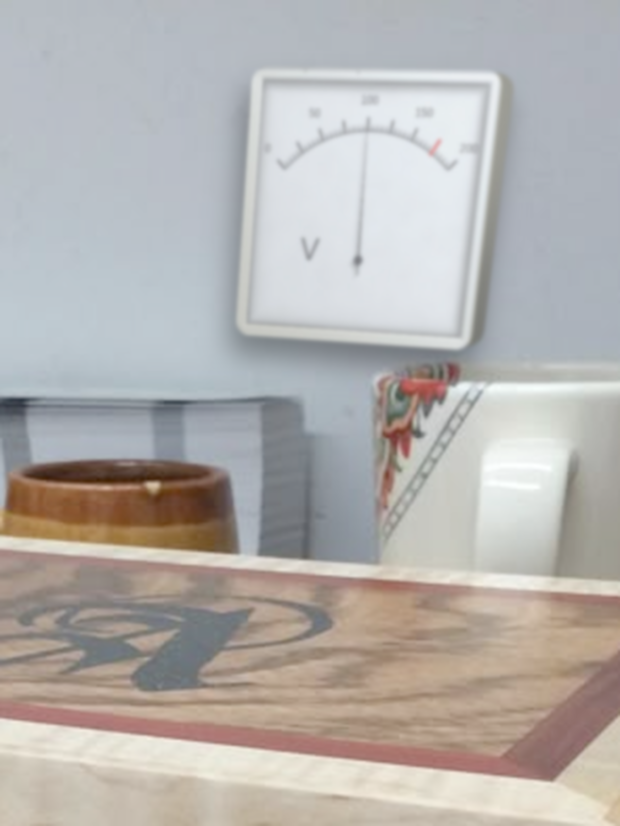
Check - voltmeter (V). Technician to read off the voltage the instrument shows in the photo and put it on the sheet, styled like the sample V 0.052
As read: V 100
